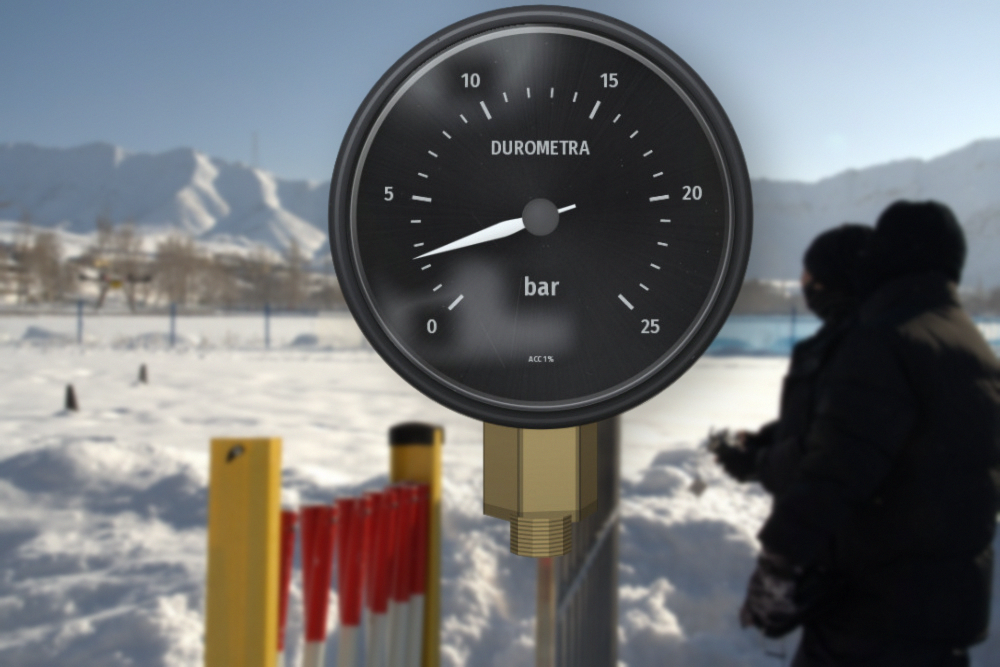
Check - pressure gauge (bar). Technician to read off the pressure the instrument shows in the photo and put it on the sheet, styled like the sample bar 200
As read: bar 2.5
